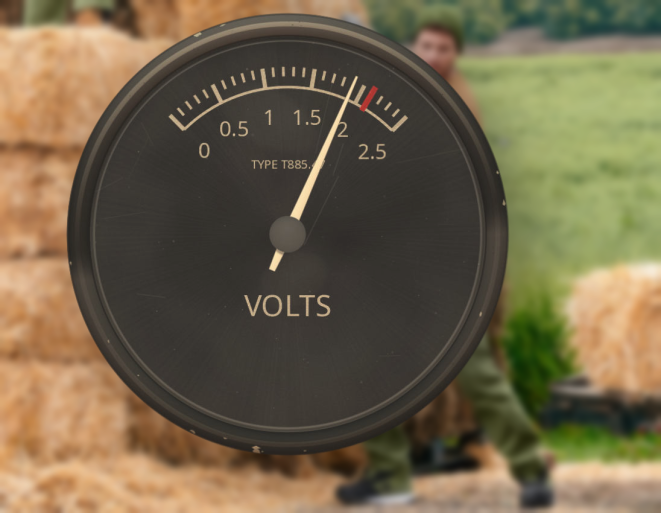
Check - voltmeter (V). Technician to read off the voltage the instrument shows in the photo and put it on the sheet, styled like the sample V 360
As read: V 1.9
